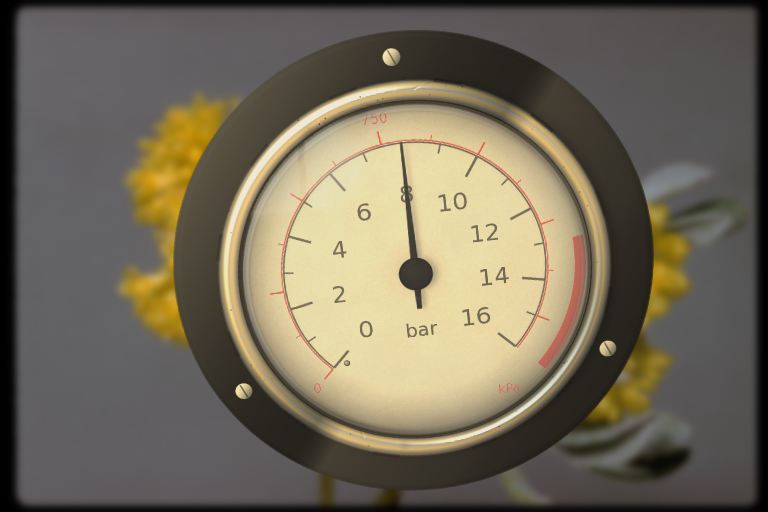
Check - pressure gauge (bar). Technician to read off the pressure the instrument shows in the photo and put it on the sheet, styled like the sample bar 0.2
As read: bar 8
